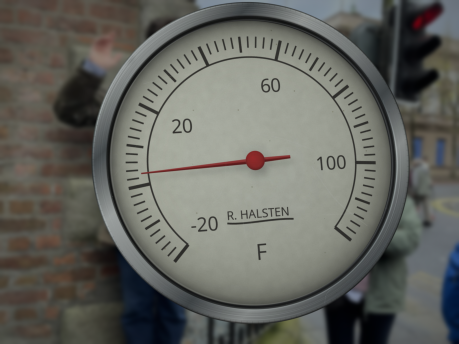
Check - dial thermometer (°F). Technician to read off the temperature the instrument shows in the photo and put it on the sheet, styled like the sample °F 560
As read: °F 3
